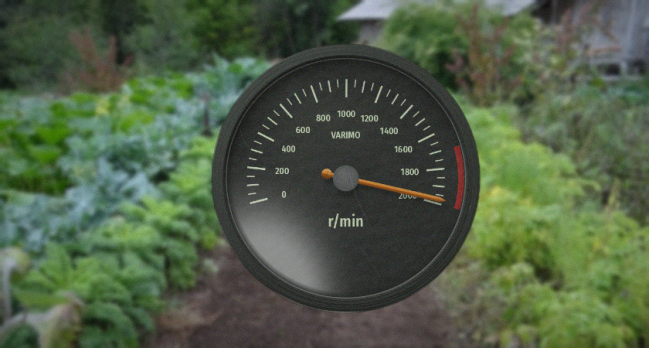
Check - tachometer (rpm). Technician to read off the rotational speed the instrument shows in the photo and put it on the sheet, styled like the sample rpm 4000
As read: rpm 1975
